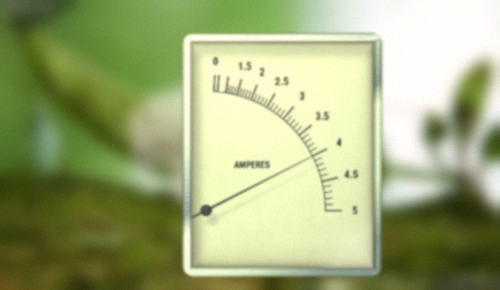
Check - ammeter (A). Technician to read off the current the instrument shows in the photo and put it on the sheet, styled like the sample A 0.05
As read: A 4
